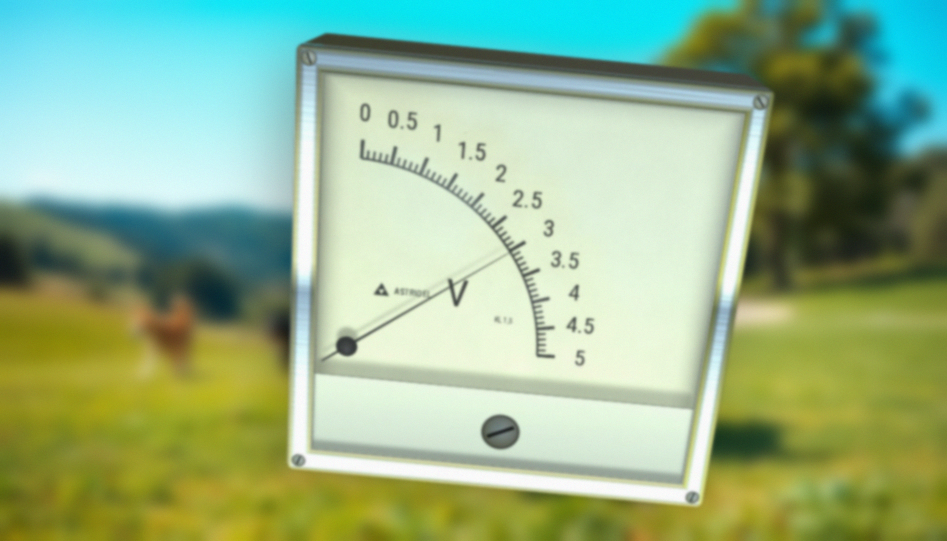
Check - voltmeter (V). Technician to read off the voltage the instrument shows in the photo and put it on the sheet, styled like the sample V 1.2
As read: V 3
